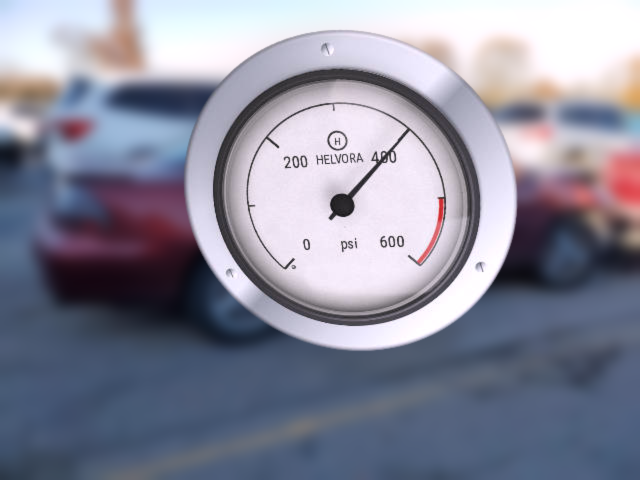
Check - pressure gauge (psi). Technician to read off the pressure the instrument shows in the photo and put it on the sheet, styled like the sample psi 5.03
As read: psi 400
